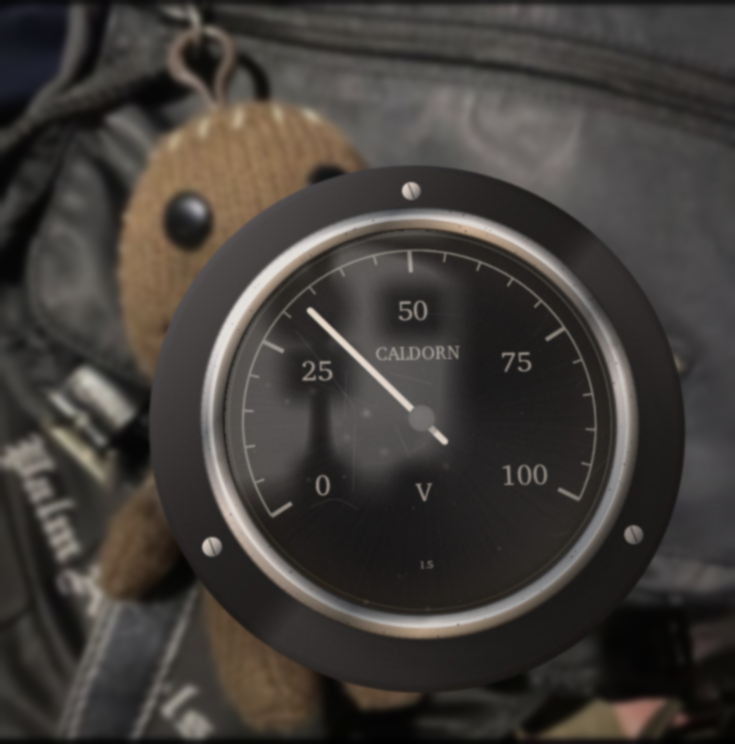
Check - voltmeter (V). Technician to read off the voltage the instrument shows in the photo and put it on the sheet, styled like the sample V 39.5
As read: V 32.5
